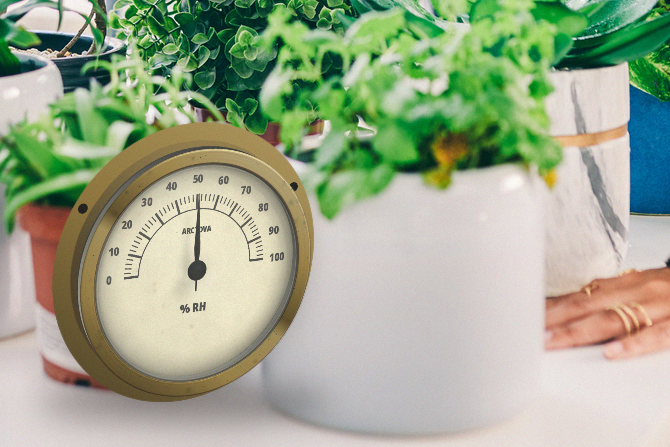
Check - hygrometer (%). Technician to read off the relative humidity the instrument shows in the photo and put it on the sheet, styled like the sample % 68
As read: % 50
